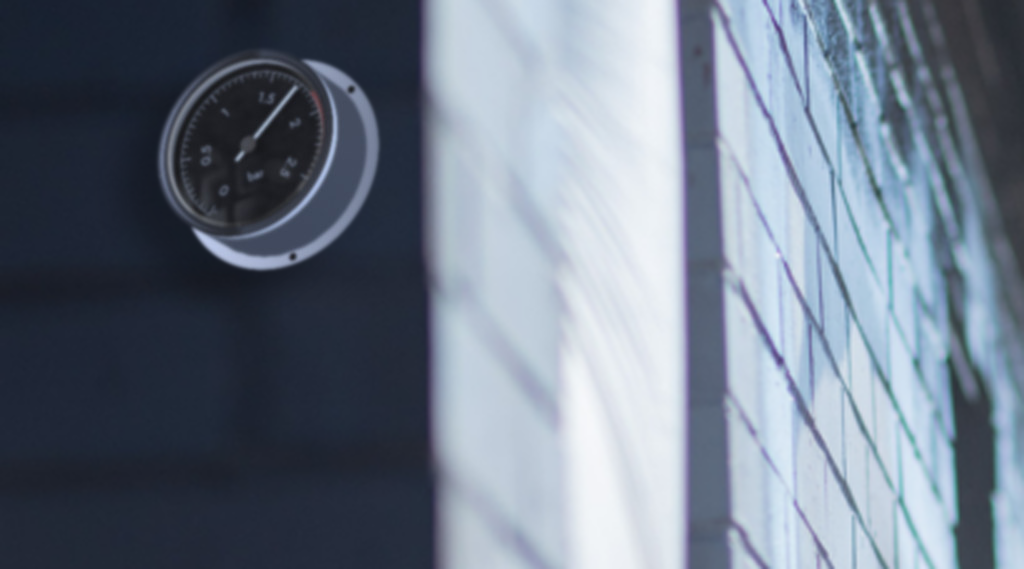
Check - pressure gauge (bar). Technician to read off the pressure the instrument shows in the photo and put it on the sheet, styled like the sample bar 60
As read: bar 1.75
